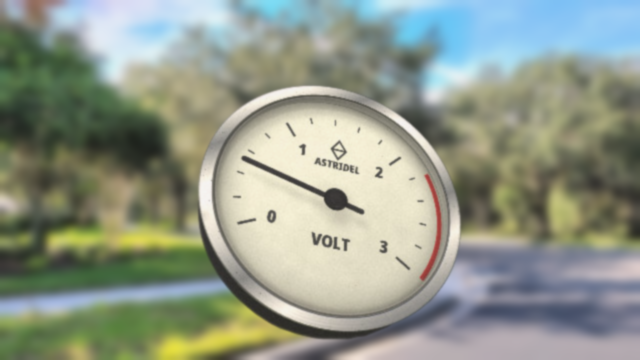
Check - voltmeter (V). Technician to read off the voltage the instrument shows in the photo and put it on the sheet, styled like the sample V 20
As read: V 0.5
